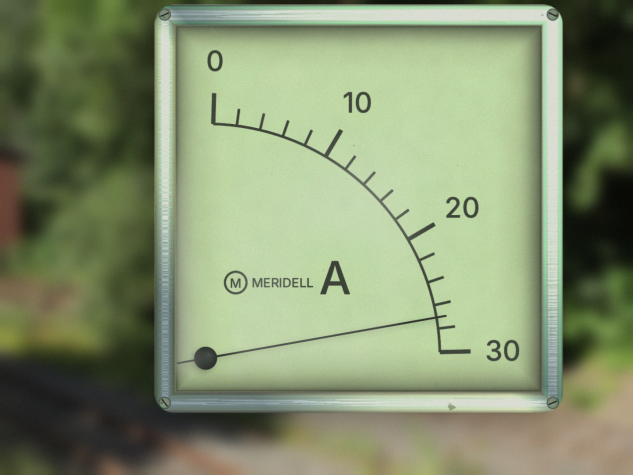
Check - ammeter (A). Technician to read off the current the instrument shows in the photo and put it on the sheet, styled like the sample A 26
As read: A 27
